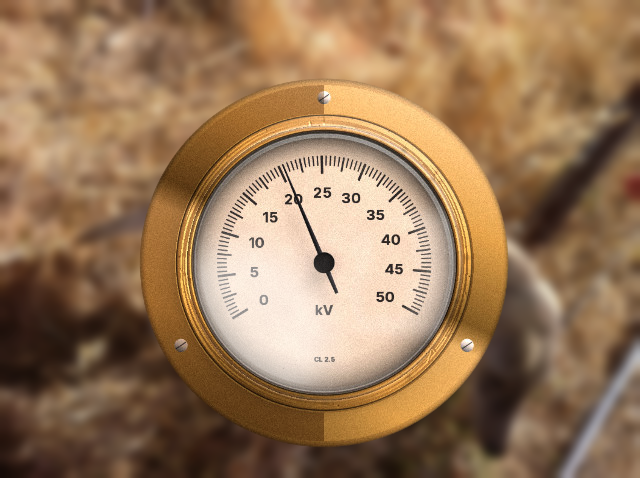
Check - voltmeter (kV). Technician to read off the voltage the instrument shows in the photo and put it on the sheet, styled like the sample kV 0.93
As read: kV 20.5
